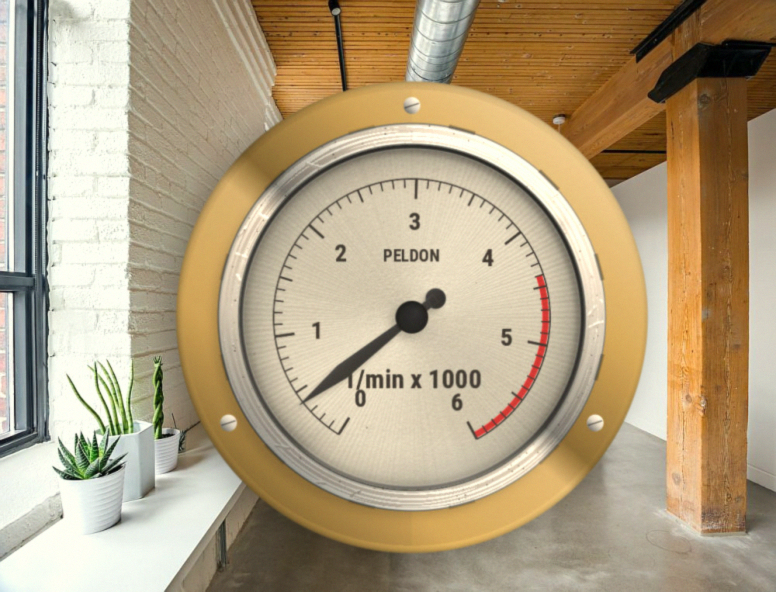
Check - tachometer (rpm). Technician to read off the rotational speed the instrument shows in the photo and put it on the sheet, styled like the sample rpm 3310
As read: rpm 400
